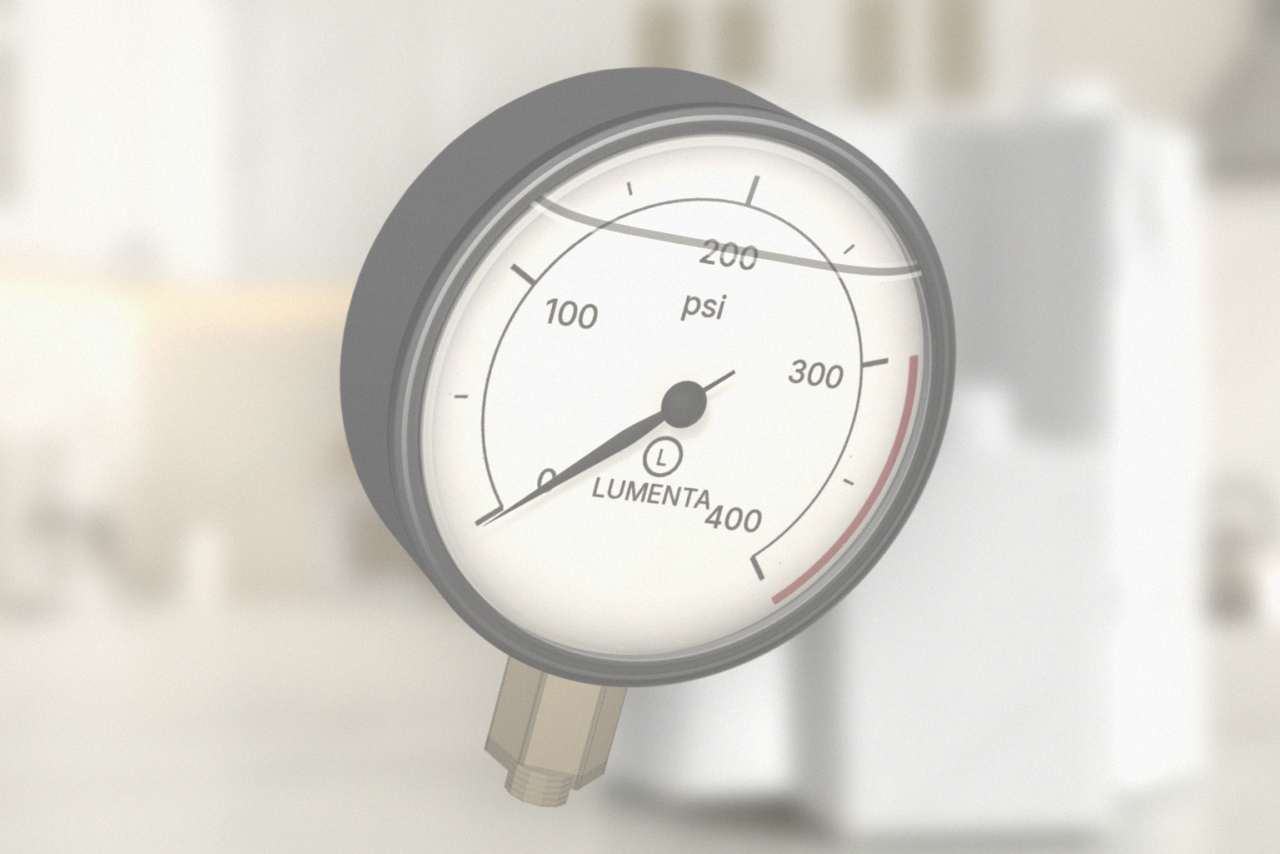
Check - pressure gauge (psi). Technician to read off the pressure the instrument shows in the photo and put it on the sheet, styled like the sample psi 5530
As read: psi 0
